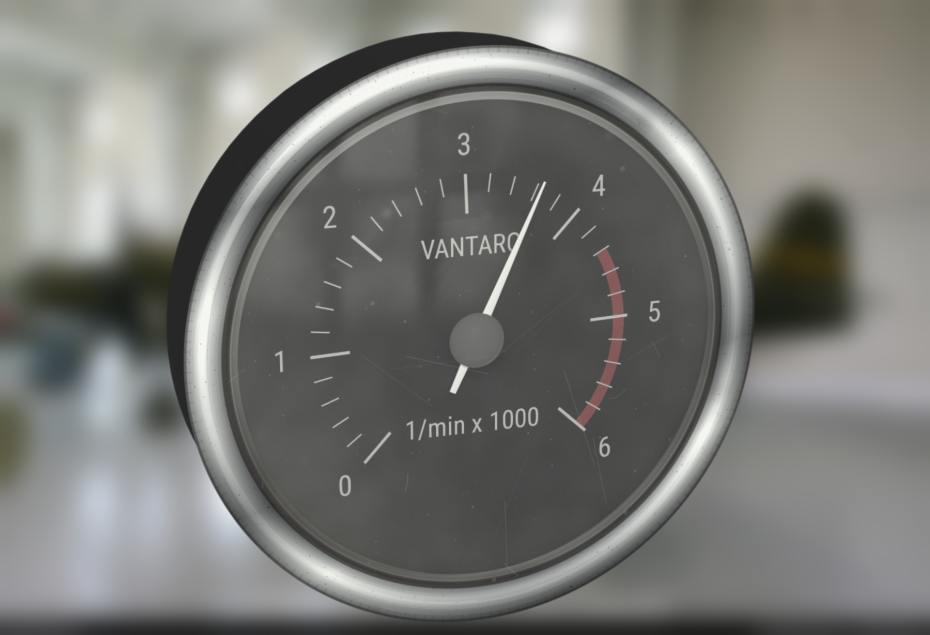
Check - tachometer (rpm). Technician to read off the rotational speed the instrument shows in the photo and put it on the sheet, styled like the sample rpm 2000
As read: rpm 3600
